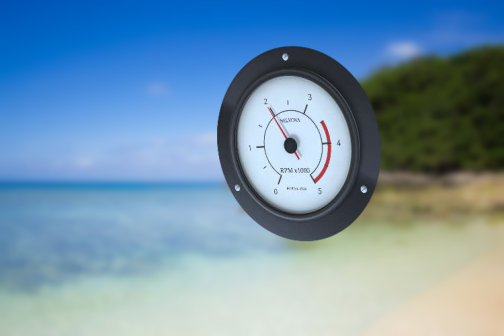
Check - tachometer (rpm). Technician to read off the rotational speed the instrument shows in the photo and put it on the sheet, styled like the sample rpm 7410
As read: rpm 2000
